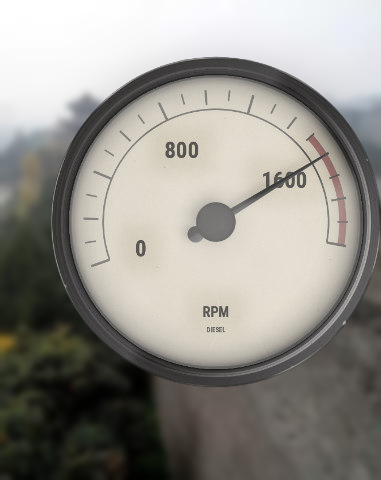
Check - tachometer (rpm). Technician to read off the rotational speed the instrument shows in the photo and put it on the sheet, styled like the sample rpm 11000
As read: rpm 1600
